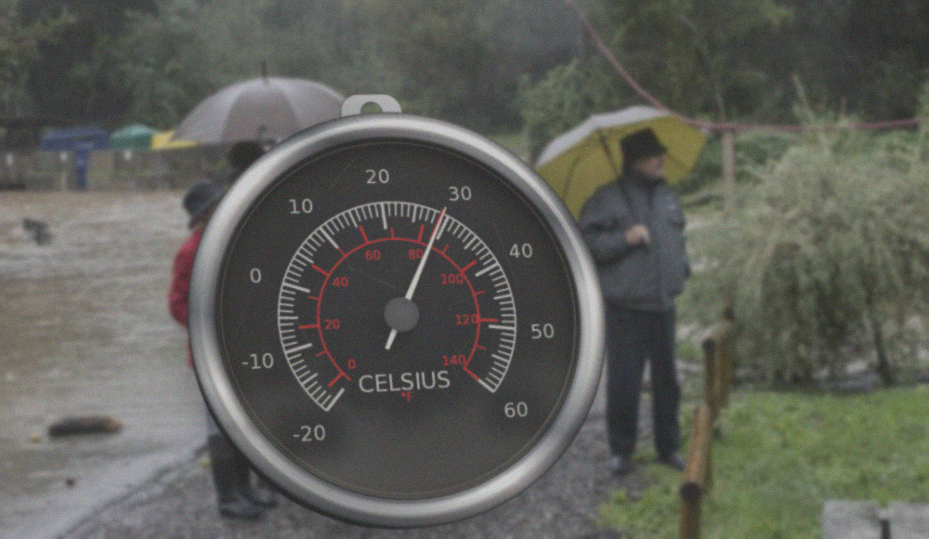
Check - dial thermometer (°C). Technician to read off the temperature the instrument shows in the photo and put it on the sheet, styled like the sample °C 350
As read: °C 29
